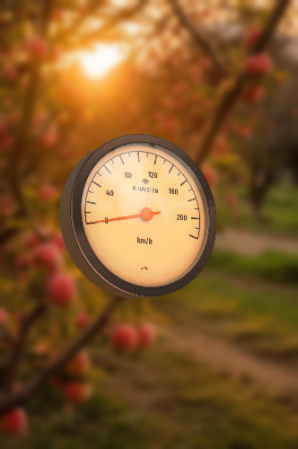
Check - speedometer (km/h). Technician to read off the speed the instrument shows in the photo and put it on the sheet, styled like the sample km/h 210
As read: km/h 0
